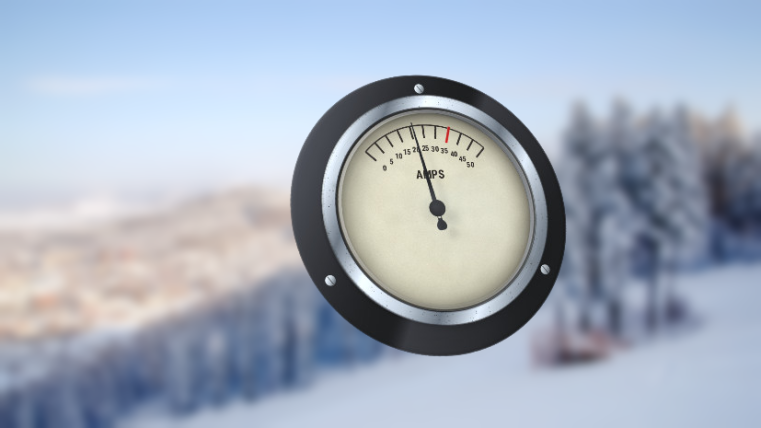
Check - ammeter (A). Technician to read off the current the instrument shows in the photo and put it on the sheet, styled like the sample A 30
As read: A 20
